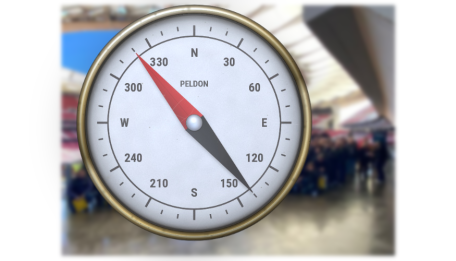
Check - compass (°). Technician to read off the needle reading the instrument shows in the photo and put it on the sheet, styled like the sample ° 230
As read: ° 320
